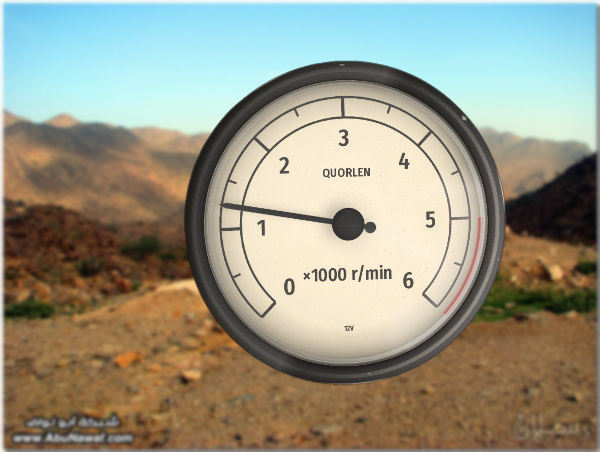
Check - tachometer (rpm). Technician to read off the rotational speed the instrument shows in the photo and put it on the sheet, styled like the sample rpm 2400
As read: rpm 1250
